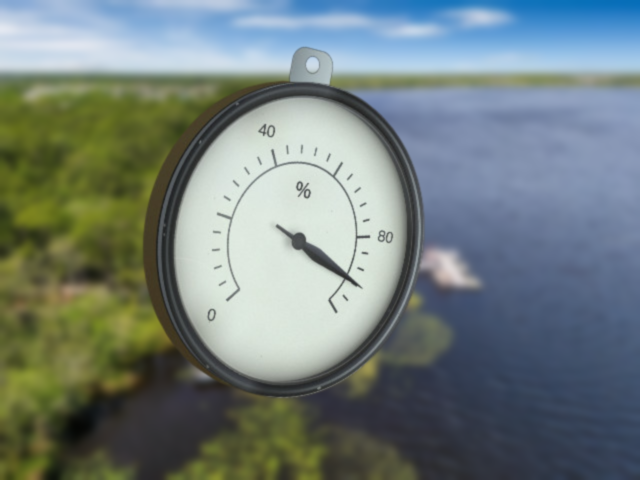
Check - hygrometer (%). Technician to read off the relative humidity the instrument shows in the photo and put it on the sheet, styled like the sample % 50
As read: % 92
